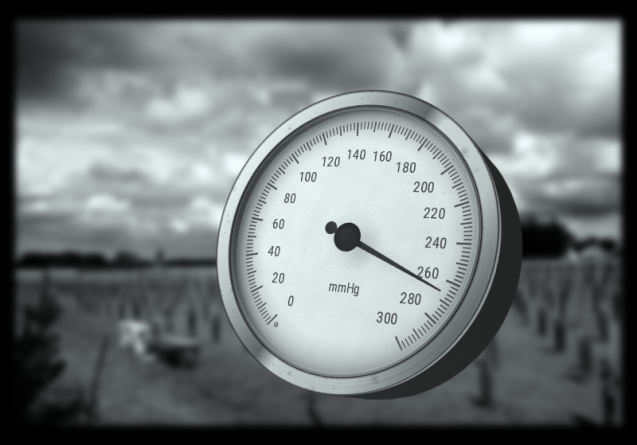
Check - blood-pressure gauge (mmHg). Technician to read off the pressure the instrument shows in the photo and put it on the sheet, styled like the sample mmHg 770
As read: mmHg 266
